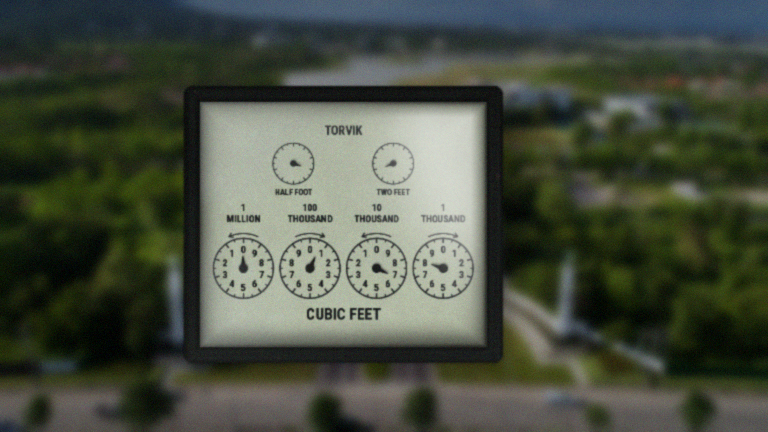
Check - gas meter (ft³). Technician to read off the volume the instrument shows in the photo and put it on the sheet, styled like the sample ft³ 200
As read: ft³ 6800
